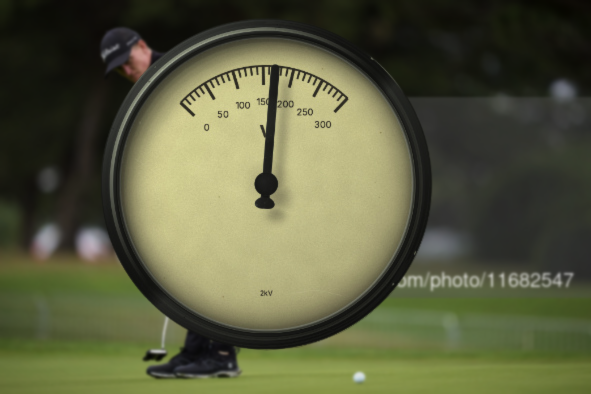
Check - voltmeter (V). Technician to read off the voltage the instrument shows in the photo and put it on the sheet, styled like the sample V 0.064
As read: V 170
